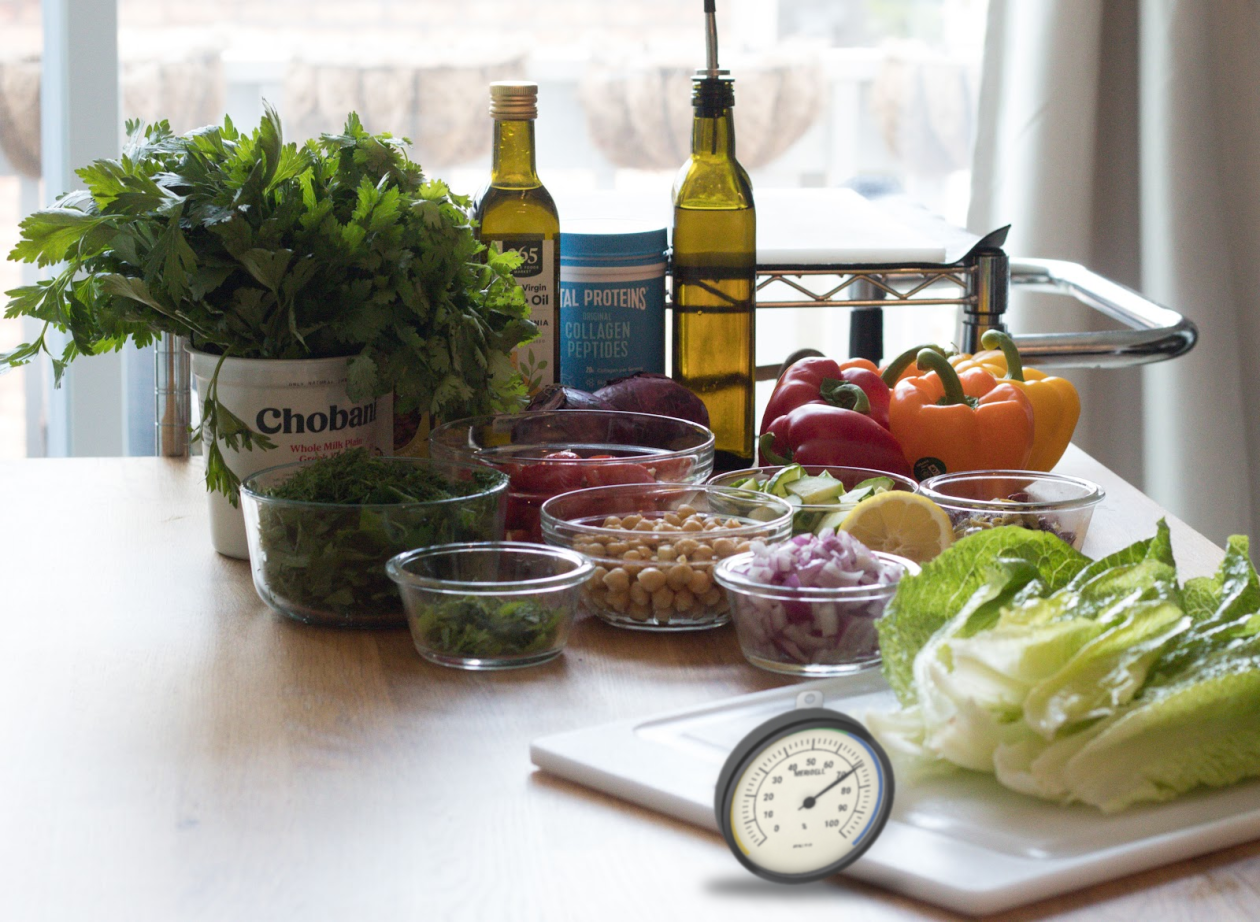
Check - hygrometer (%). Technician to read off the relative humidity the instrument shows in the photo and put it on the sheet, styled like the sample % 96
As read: % 70
